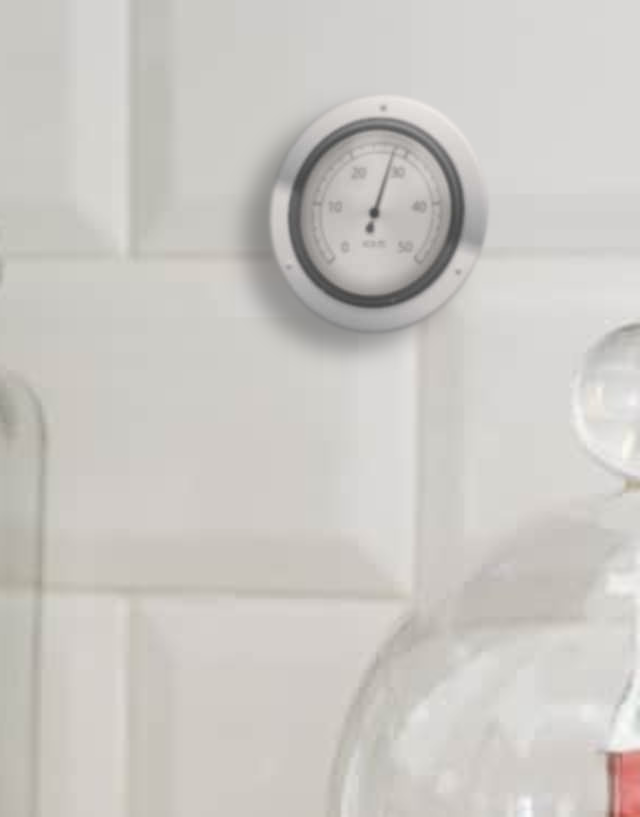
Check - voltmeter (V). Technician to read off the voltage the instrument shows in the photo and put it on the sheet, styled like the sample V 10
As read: V 28
